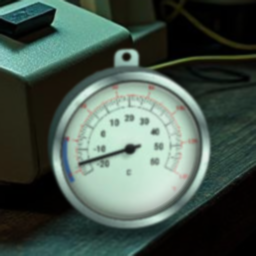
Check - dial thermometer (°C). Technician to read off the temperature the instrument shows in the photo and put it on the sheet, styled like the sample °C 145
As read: °C -15
